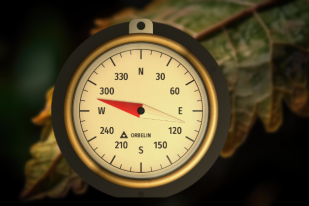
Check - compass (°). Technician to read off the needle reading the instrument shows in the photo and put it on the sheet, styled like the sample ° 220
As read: ° 285
